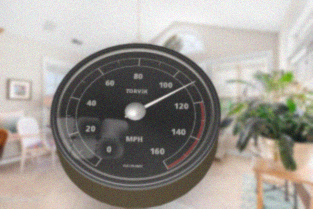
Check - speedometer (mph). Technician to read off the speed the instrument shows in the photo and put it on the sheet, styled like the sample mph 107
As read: mph 110
